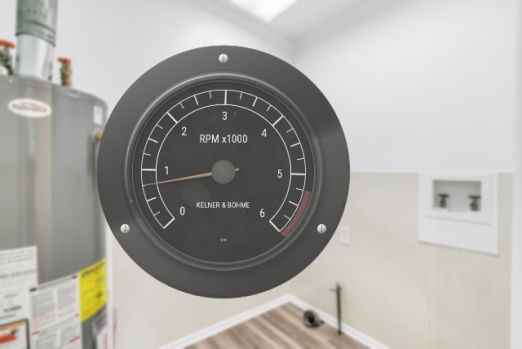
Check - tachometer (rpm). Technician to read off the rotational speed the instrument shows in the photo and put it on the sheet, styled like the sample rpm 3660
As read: rpm 750
